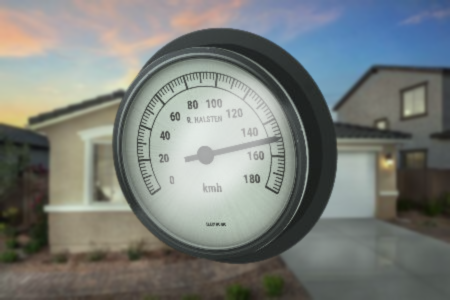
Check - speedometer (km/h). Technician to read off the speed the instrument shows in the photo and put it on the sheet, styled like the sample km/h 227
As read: km/h 150
